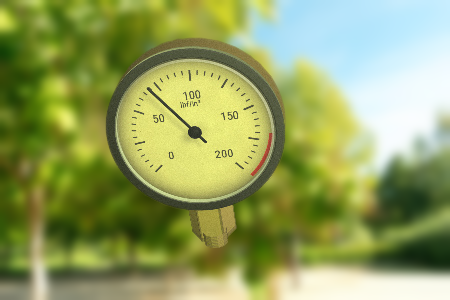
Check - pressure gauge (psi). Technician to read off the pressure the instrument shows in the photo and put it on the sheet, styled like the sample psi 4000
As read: psi 70
